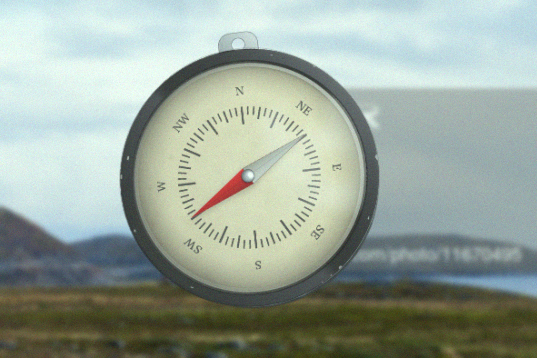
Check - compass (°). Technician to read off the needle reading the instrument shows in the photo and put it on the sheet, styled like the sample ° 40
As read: ° 240
